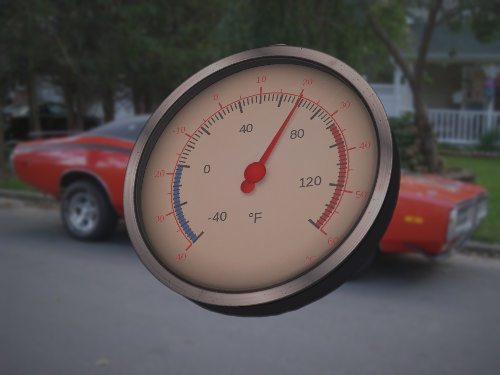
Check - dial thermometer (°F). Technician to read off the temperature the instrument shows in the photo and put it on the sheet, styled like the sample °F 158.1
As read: °F 70
